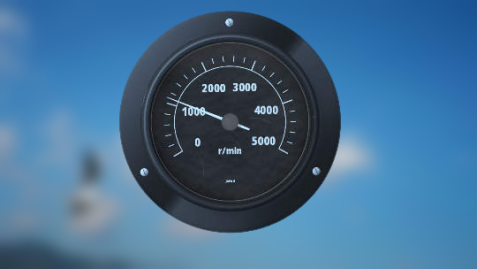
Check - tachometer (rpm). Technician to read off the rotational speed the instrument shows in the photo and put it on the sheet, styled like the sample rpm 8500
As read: rpm 1100
